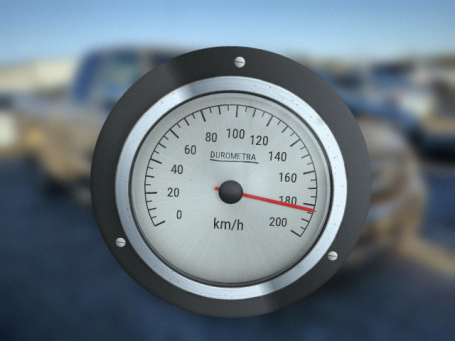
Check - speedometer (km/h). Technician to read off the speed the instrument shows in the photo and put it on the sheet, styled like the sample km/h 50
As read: km/h 182.5
